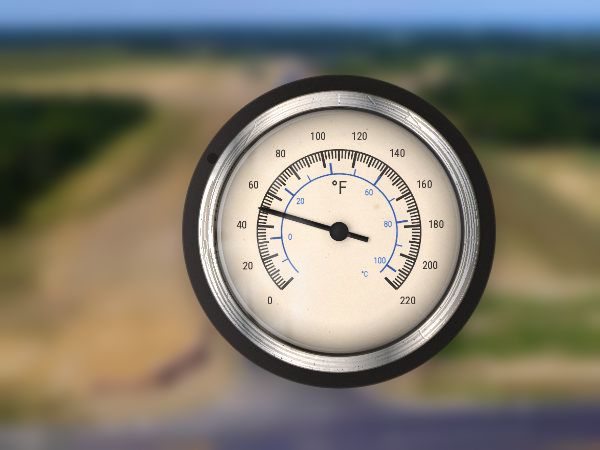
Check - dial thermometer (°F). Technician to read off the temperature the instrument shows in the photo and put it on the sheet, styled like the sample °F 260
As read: °F 50
